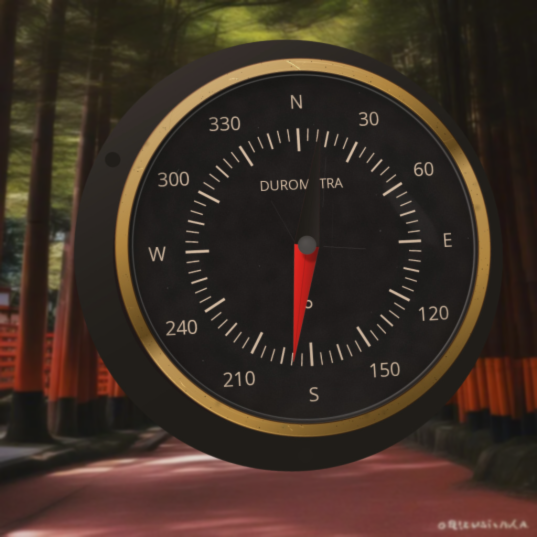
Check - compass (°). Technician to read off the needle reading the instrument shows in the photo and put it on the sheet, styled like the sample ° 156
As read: ° 190
